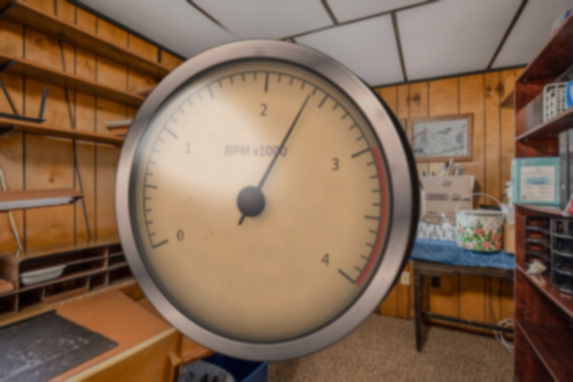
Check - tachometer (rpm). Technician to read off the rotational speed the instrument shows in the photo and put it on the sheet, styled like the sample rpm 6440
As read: rpm 2400
